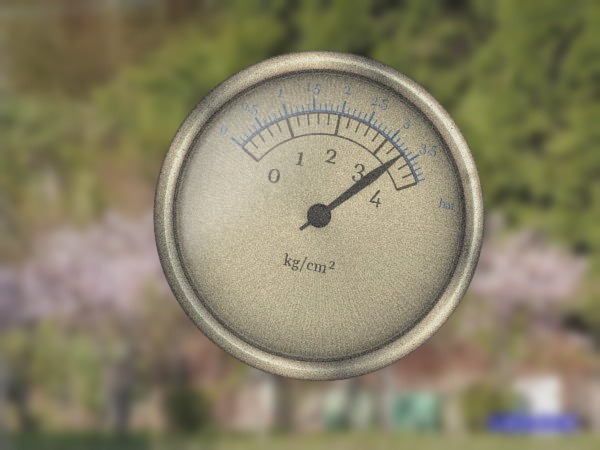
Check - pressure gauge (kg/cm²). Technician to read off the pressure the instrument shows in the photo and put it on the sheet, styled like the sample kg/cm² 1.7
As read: kg/cm² 3.4
